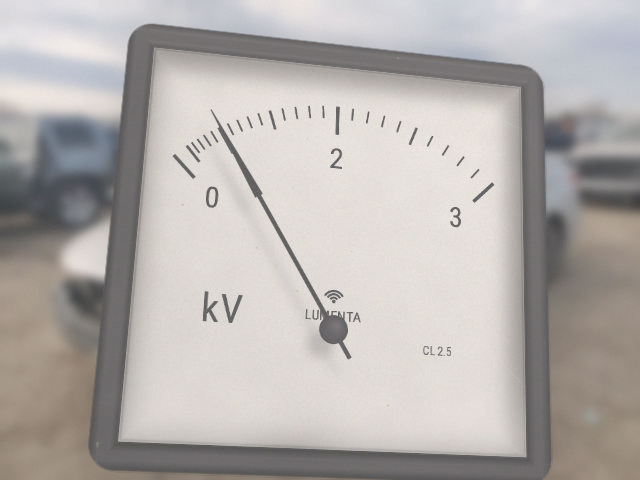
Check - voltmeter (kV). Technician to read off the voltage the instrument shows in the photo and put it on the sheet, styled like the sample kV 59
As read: kV 1
